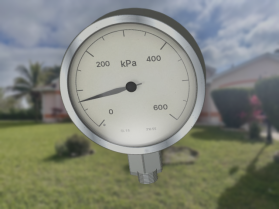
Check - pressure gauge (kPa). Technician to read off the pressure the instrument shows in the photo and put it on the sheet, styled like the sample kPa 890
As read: kPa 75
